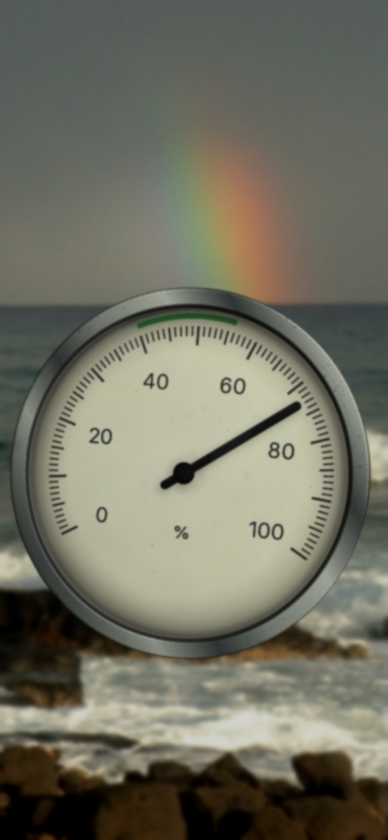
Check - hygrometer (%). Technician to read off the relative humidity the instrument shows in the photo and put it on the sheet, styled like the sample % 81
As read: % 73
